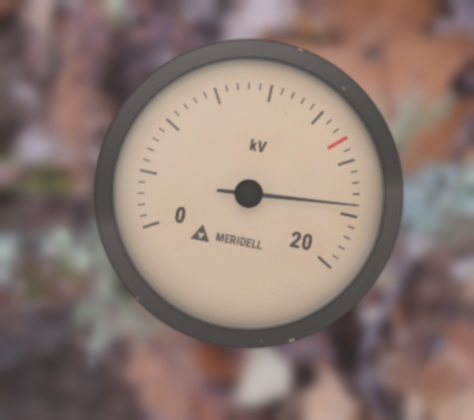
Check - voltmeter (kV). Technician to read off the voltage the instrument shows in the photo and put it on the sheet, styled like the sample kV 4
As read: kV 17
